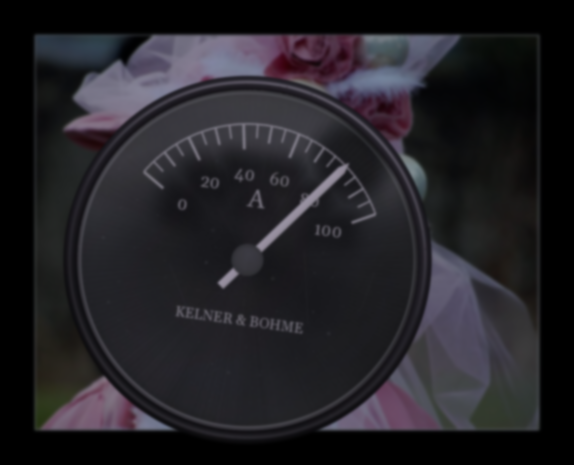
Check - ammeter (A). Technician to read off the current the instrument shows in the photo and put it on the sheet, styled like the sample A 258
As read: A 80
